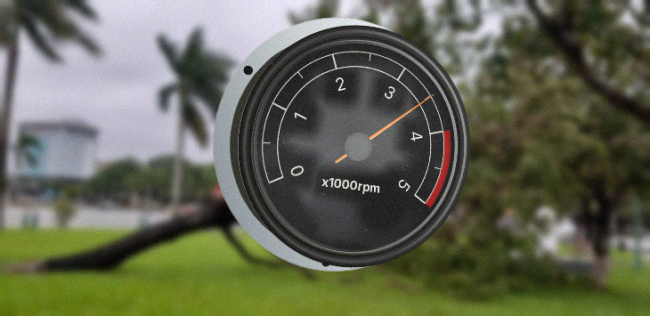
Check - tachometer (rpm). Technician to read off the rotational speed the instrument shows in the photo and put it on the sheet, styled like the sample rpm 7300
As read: rpm 3500
